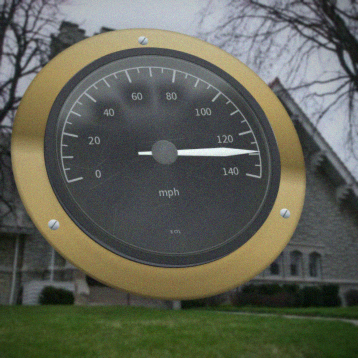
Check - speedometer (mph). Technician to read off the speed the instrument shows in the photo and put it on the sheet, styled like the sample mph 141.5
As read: mph 130
